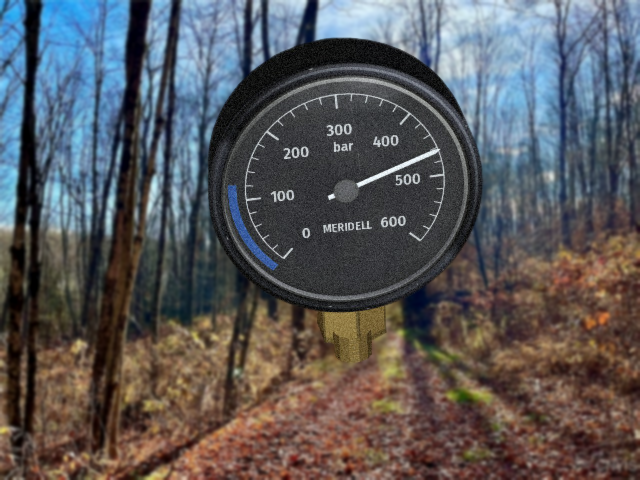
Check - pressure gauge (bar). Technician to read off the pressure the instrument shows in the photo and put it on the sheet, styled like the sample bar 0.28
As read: bar 460
